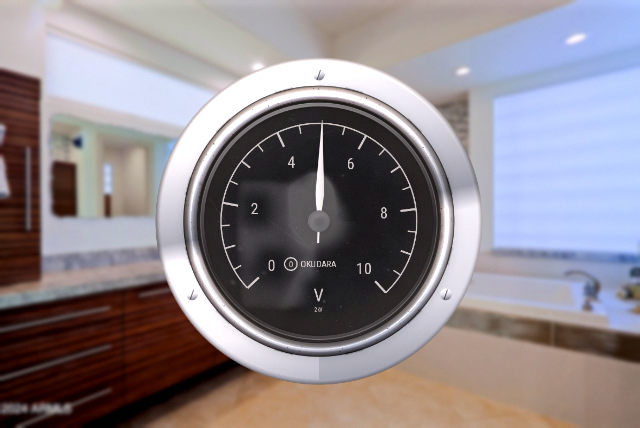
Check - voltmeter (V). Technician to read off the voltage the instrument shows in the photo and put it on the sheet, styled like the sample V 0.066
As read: V 5
